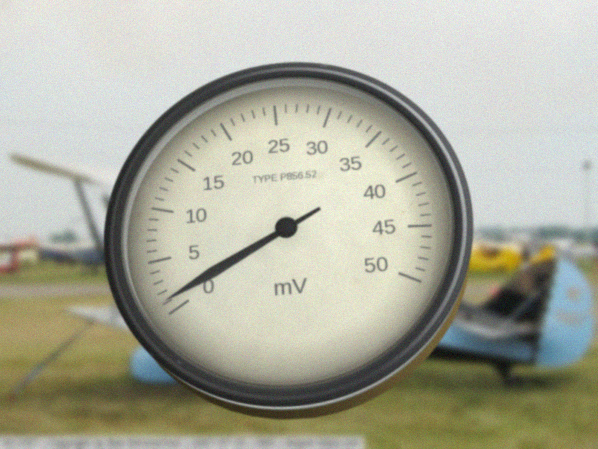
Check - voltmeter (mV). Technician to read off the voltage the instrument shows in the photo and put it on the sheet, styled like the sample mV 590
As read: mV 1
